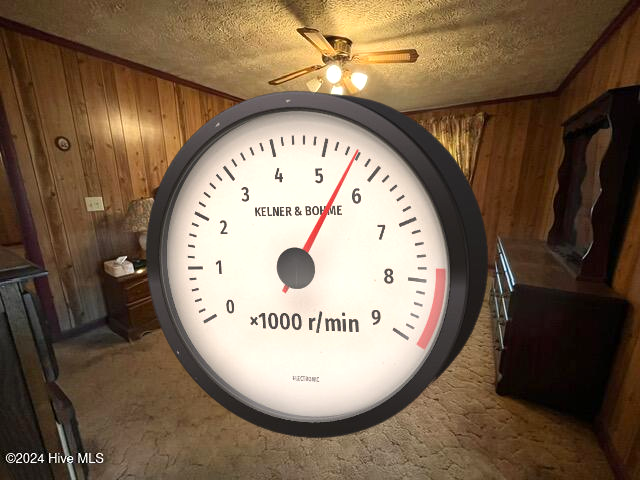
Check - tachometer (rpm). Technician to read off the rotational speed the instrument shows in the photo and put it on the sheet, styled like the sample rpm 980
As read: rpm 5600
